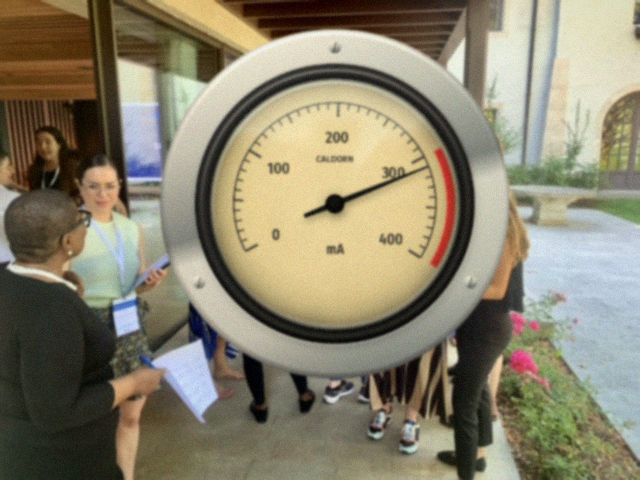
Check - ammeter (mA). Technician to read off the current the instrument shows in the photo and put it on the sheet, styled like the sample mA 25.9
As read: mA 310
